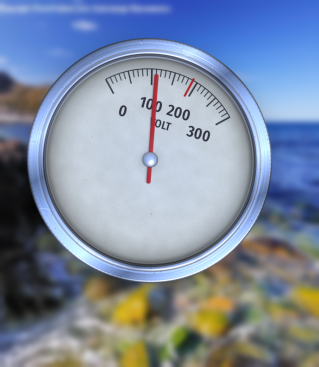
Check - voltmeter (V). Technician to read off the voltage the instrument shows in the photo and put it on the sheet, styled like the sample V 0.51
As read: V 110
